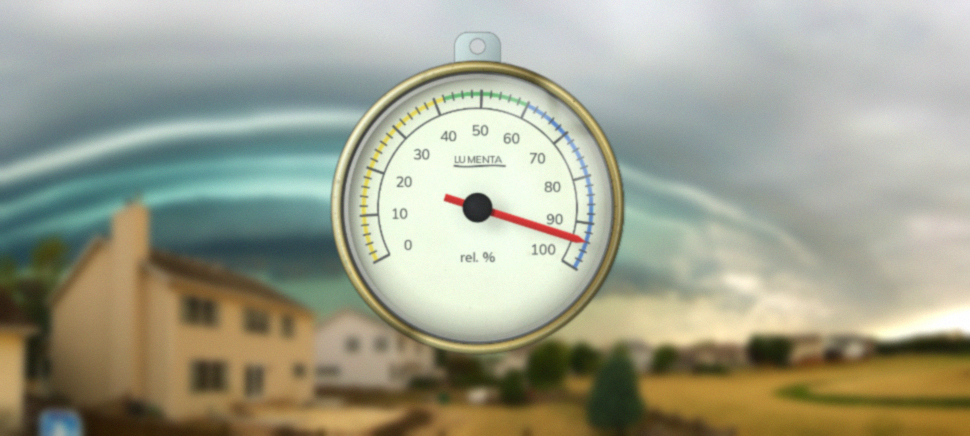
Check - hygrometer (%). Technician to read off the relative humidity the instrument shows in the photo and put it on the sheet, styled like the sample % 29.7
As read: % 94
